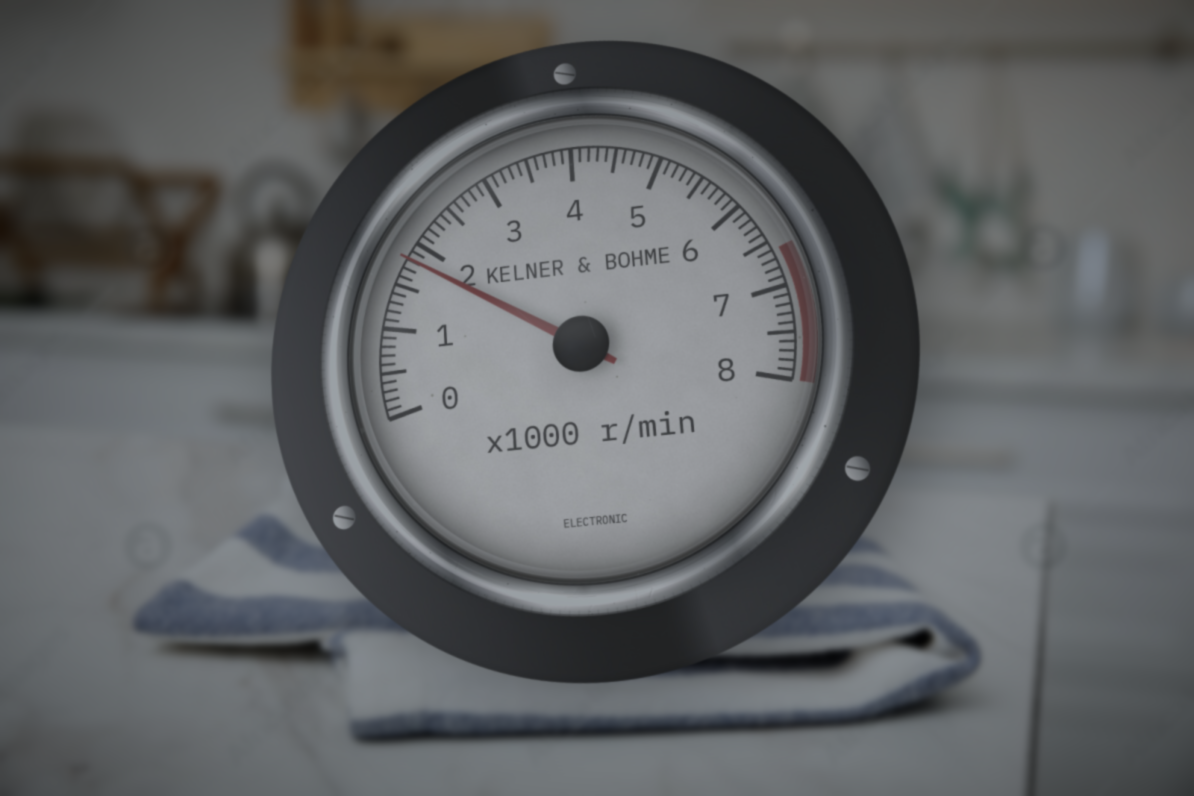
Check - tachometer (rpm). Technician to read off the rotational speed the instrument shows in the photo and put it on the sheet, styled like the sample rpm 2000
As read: rpm 1800
